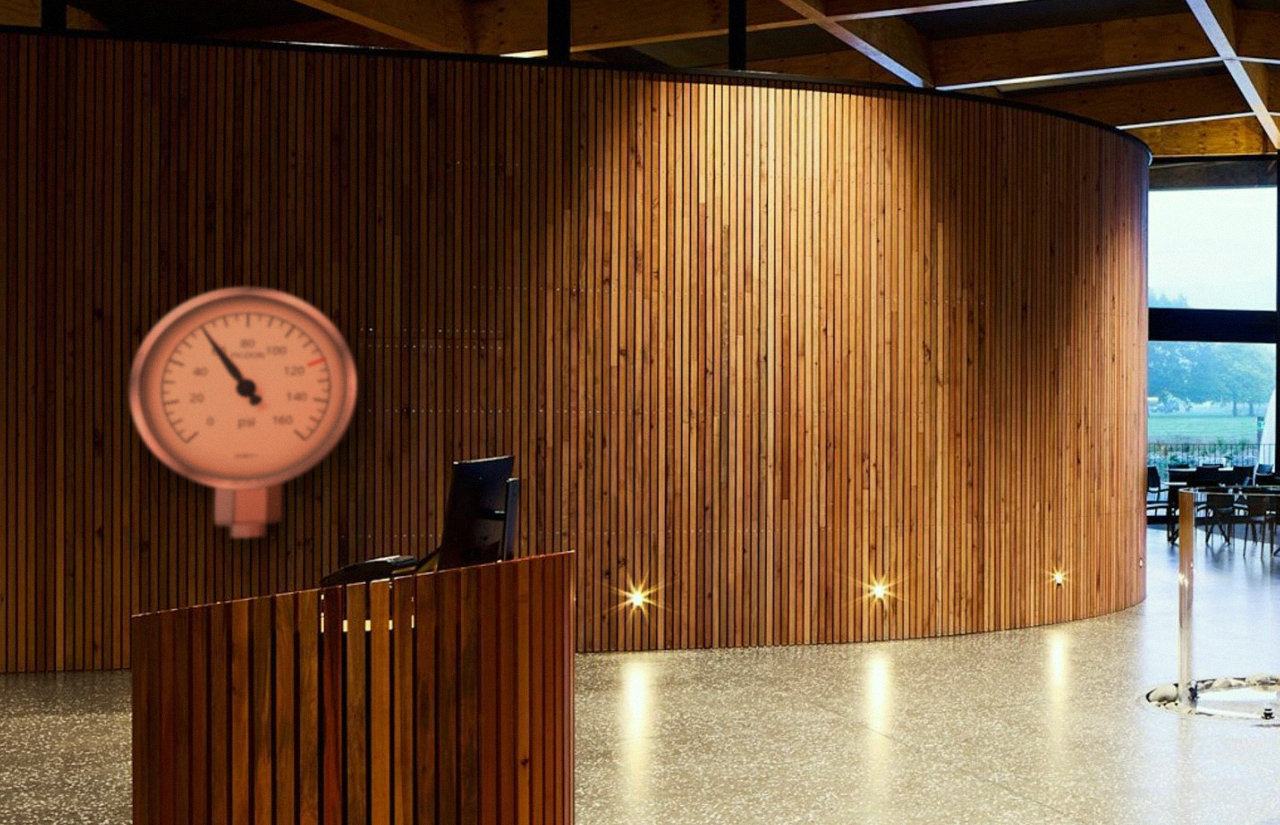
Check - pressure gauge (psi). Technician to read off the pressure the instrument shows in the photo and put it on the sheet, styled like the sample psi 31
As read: psi 60
